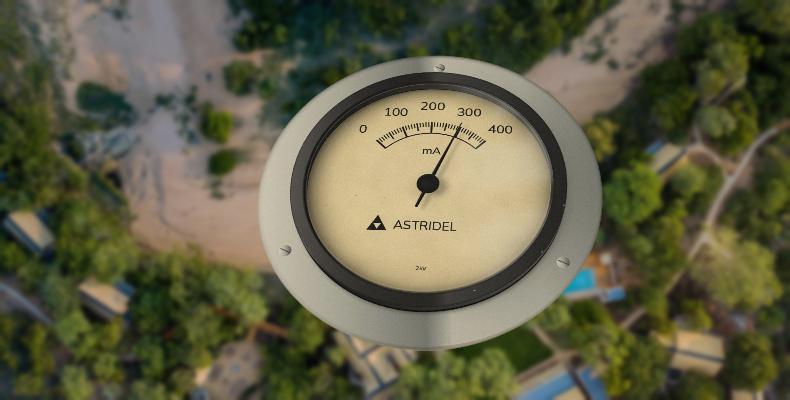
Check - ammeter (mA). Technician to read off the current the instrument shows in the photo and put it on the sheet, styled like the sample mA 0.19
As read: mA 300
